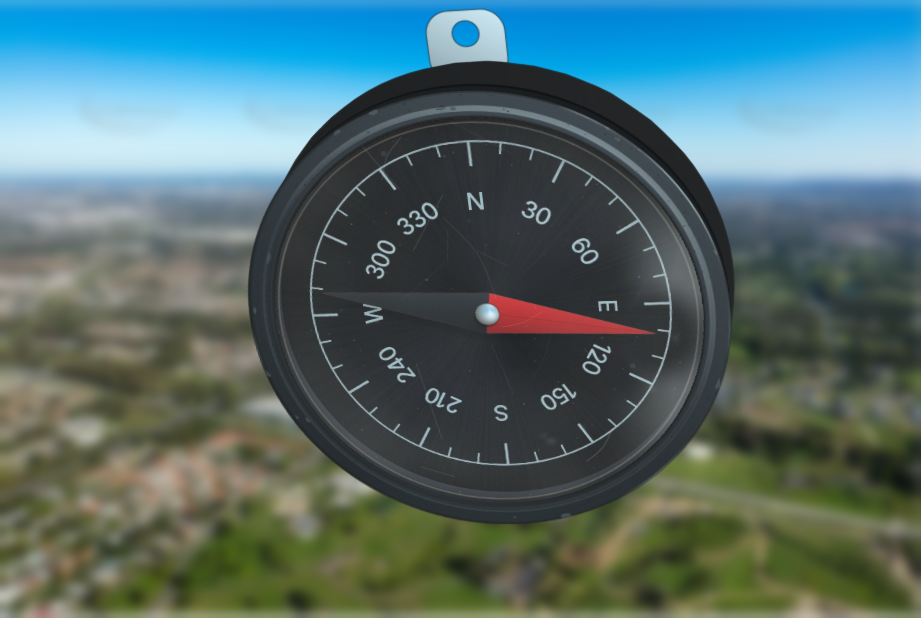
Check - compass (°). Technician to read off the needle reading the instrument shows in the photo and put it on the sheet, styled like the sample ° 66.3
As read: ° 100
